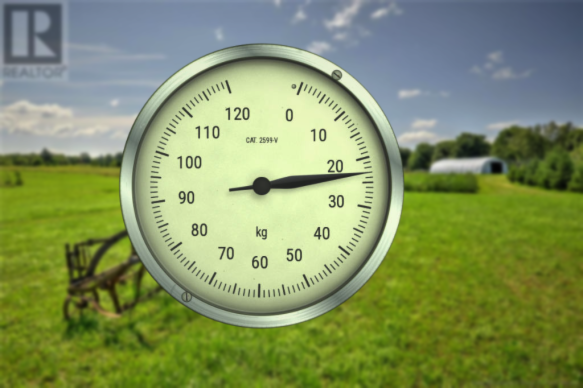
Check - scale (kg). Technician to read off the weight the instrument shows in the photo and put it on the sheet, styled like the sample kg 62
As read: kg 23
